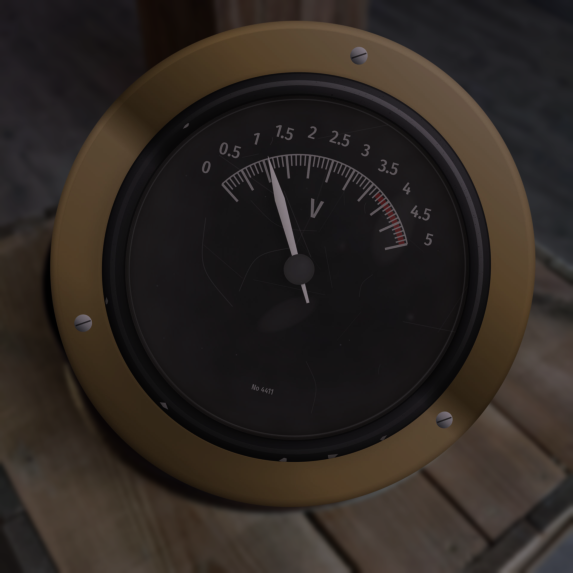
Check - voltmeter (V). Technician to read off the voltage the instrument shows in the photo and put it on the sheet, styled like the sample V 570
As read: V 1.1
